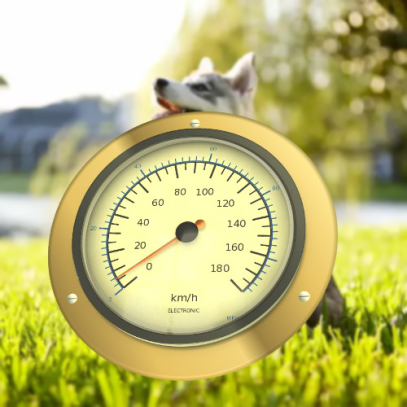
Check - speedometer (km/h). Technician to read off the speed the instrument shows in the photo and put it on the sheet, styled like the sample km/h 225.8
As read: km/h 5
